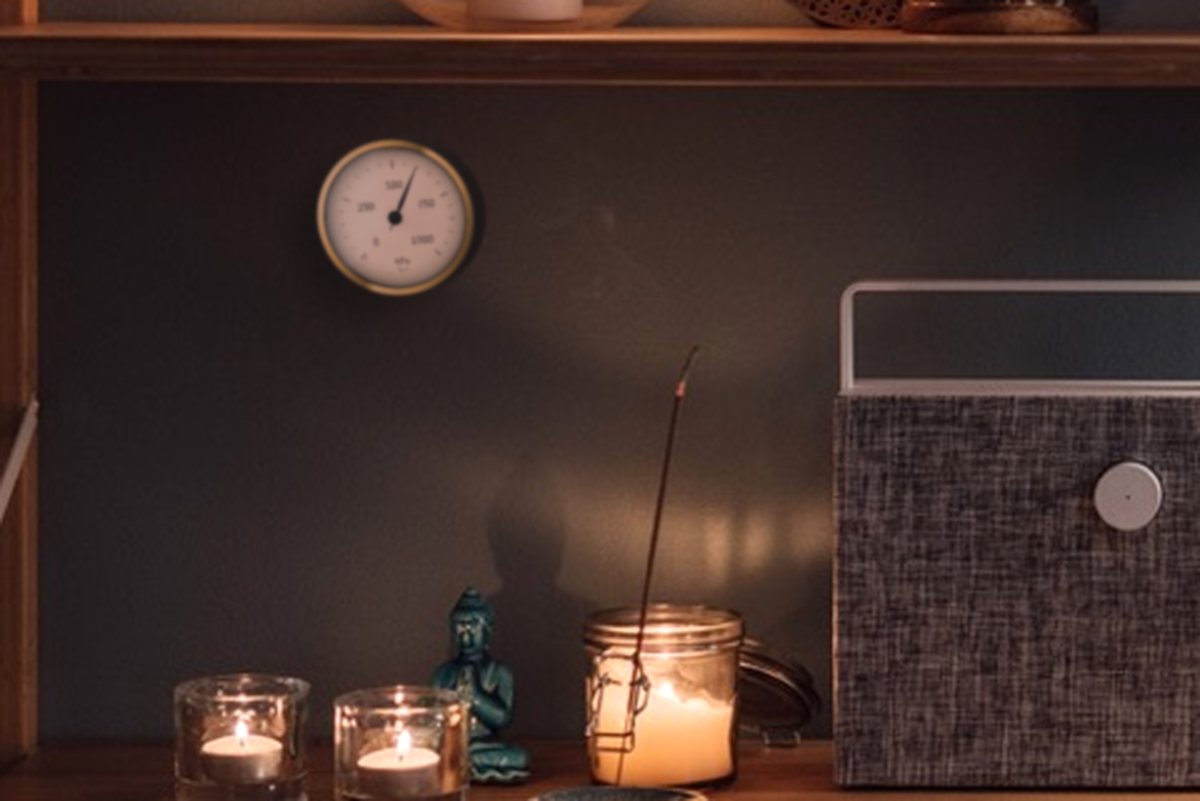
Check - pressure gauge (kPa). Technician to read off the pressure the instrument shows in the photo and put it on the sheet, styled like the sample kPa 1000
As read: kPa 600
